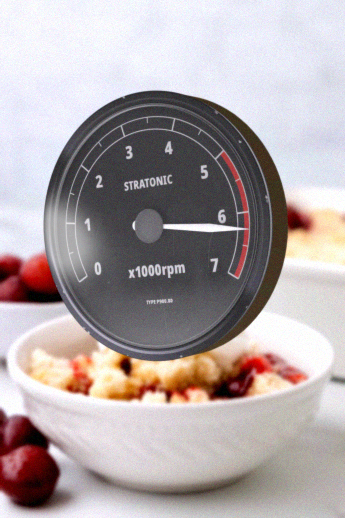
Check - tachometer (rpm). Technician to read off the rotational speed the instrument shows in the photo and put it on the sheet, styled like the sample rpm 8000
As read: rpm 6250
